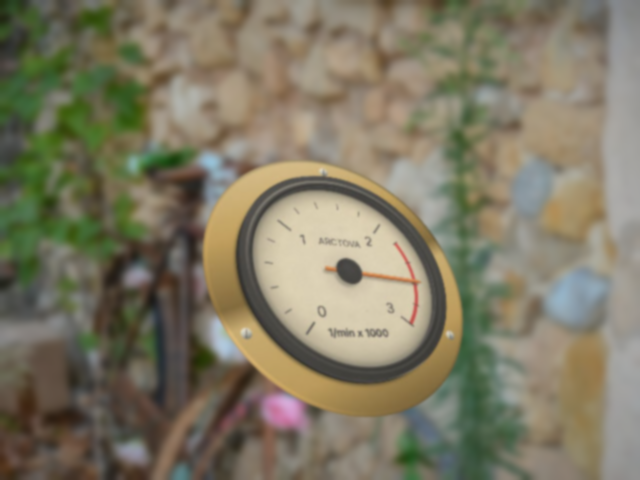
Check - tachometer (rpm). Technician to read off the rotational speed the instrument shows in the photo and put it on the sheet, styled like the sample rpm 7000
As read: rpm 2600
